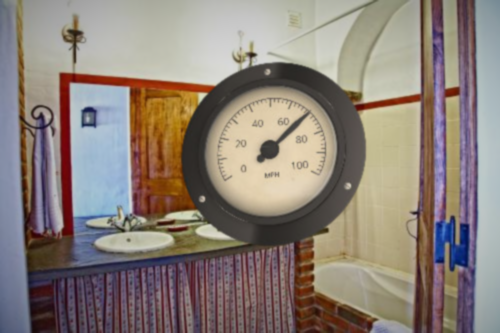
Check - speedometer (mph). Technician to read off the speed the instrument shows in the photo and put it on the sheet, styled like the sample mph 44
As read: mph 70
